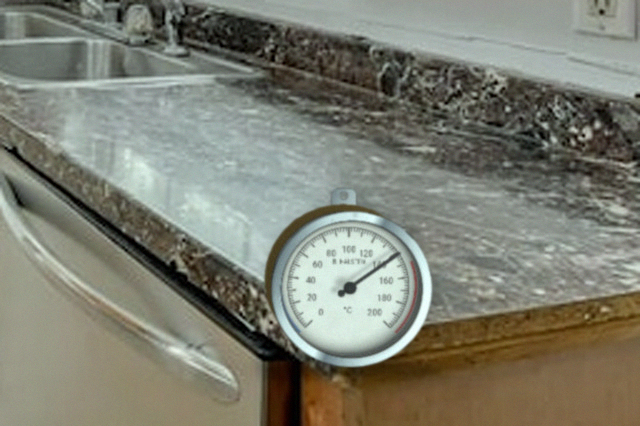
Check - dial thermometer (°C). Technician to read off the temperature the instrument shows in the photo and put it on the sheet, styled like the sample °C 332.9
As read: °C 140
